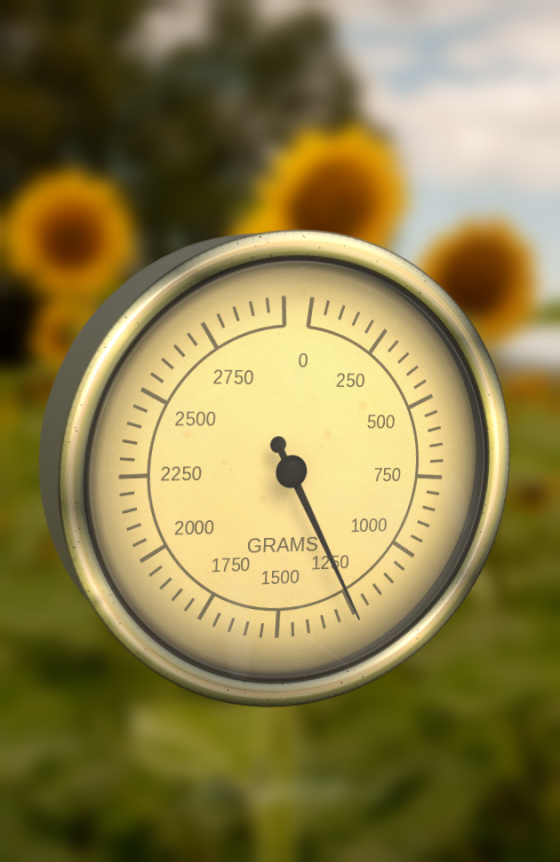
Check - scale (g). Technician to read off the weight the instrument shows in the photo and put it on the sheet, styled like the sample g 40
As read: g 1250
